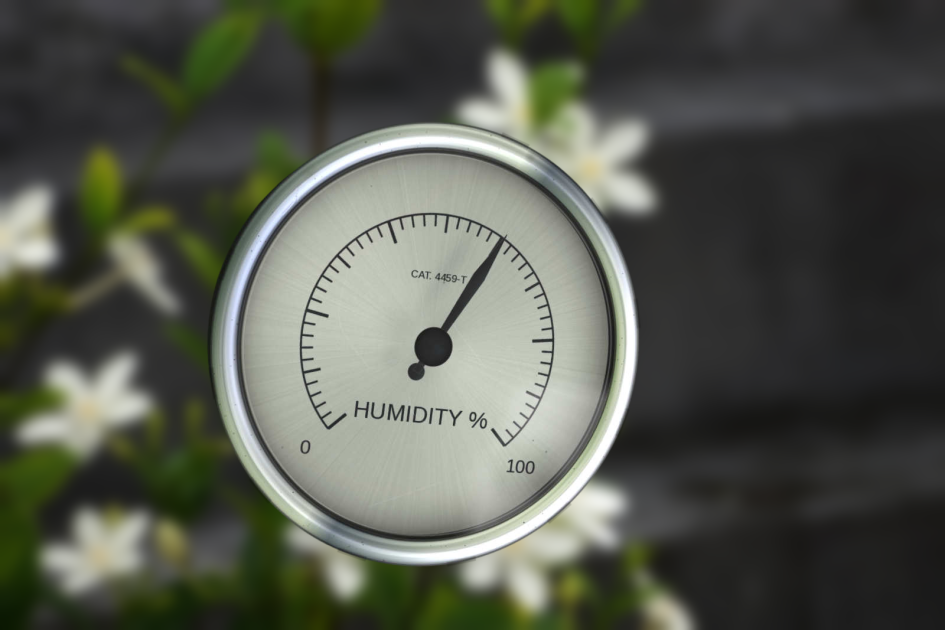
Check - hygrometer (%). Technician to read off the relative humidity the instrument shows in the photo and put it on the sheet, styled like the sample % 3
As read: % 60
